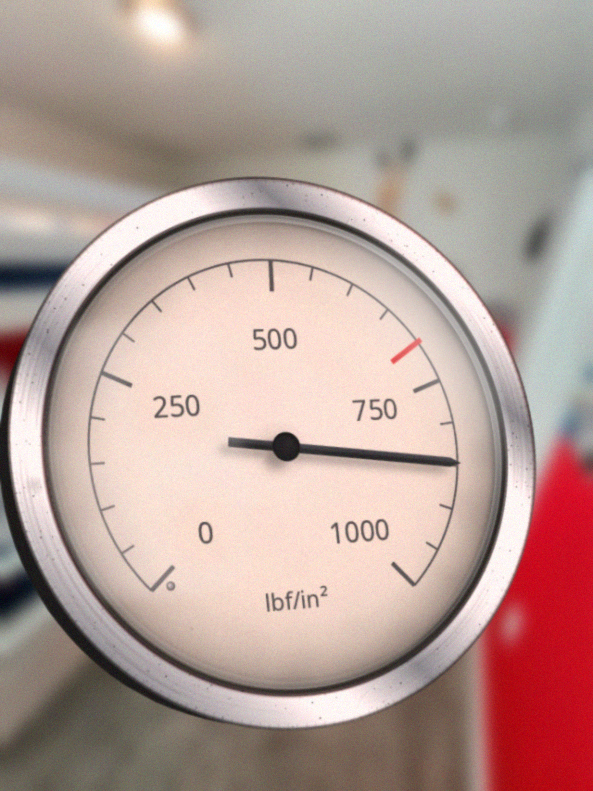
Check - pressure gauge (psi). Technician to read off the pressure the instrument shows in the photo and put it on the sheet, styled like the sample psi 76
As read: psi 850
